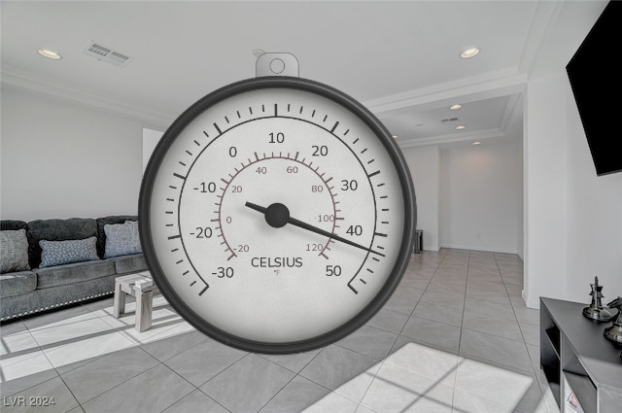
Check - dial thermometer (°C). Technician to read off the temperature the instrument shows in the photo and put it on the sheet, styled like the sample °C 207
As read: °C 43
